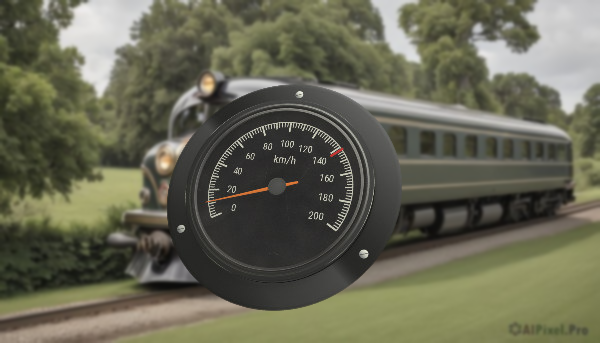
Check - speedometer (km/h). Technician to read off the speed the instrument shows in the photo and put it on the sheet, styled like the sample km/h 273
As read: km/h 10
